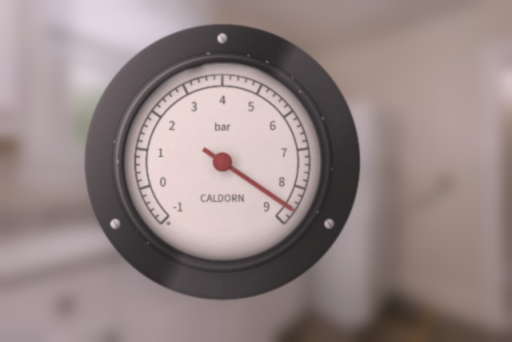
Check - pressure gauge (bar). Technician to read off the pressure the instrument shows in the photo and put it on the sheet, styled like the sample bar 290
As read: bar 8.6
